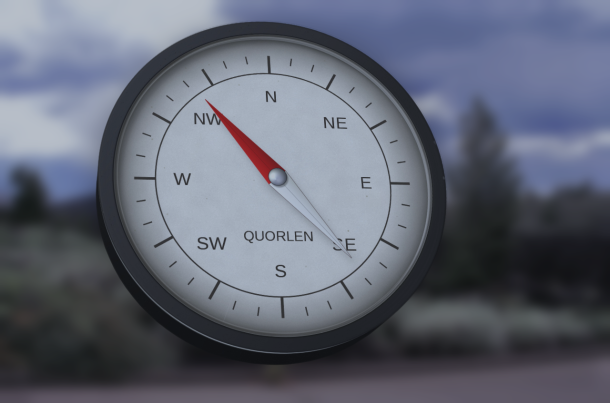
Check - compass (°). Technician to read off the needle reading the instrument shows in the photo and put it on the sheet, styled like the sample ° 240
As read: ° 320
